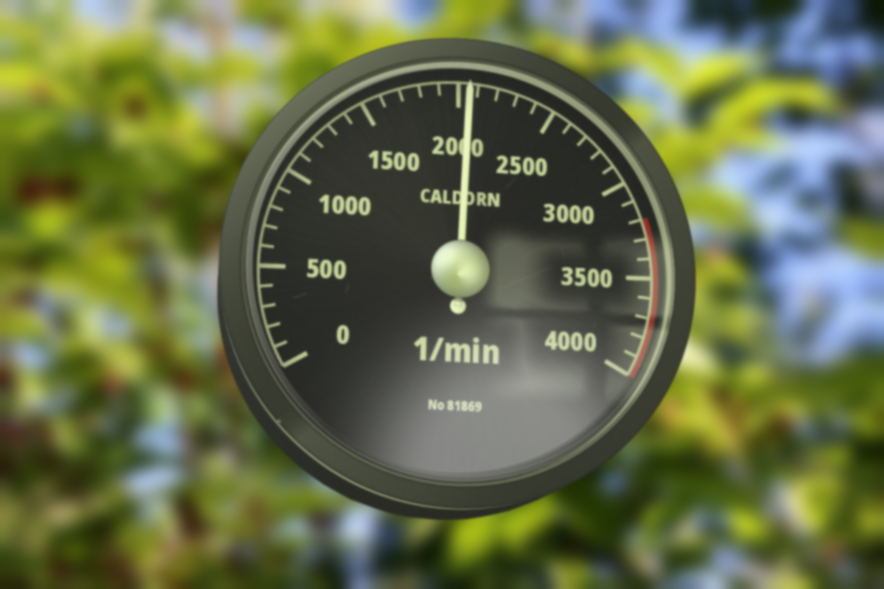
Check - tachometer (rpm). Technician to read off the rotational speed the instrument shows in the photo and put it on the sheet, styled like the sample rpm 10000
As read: rpm 2050
